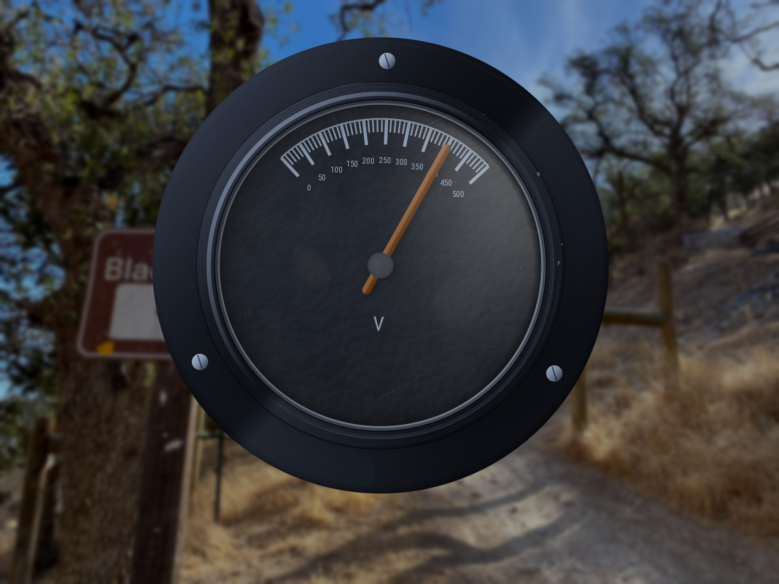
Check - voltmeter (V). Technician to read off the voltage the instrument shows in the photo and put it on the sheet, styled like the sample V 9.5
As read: V 400
